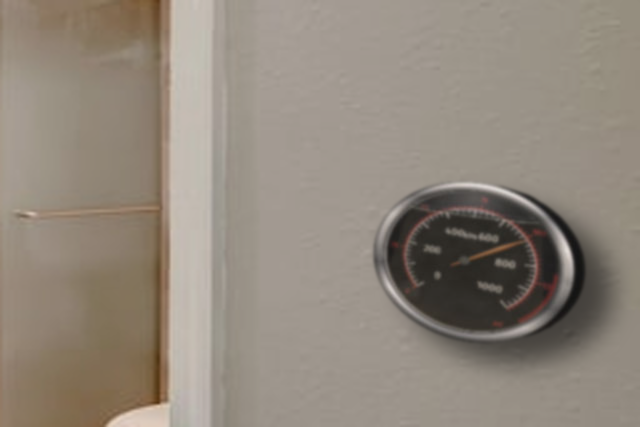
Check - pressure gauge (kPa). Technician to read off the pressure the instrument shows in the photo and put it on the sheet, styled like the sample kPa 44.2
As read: kPa 700
